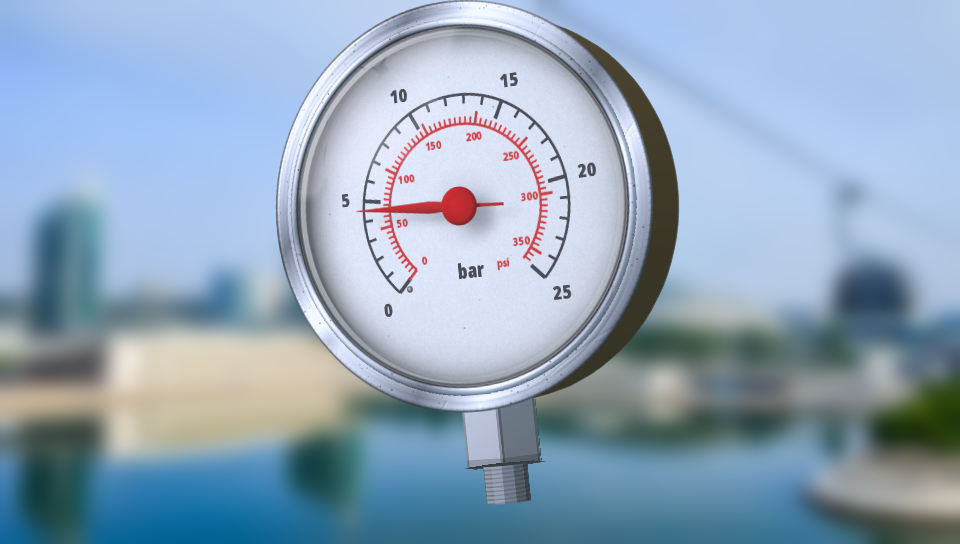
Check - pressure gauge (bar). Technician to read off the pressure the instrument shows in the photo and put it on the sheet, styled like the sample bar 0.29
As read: bar 4.5
